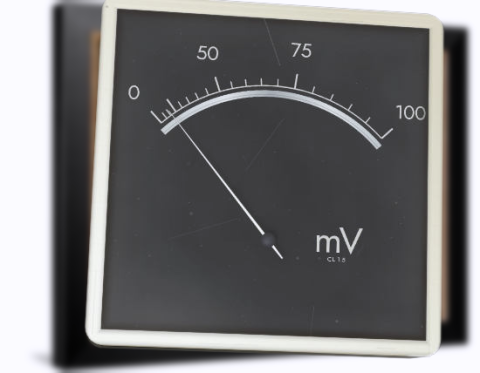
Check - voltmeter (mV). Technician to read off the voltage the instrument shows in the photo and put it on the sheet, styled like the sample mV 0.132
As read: mV 20
